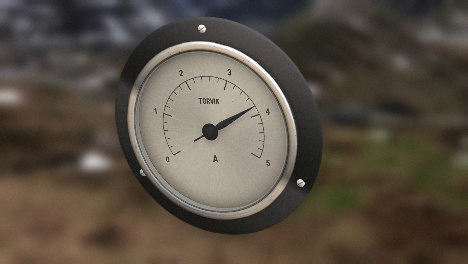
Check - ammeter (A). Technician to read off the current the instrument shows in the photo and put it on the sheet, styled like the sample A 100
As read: A 3.8
